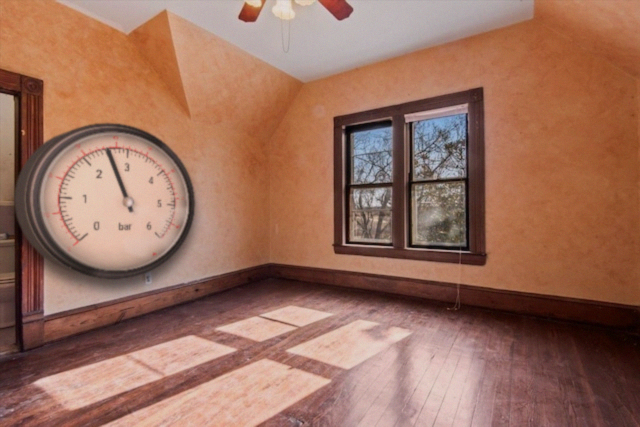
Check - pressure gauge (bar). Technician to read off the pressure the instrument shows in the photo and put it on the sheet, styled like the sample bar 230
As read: bar 2.5
